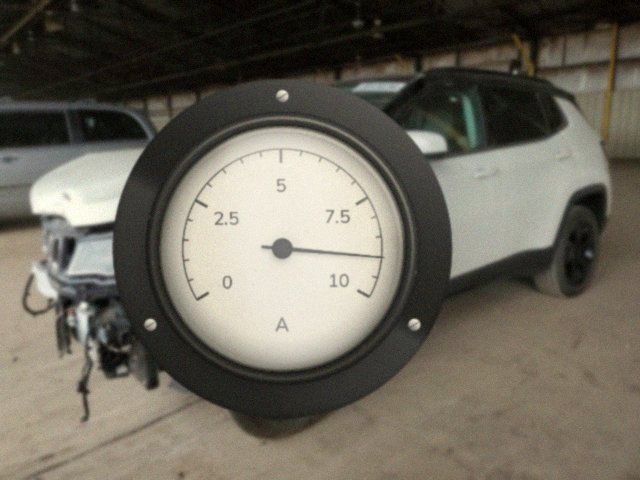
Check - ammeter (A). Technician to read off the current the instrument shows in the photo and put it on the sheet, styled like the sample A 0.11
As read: A 9
